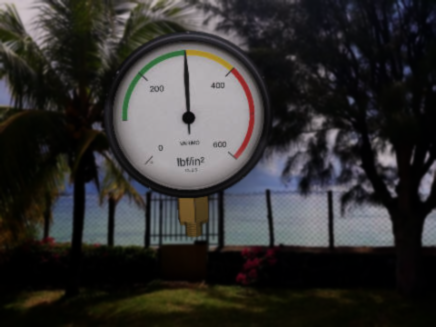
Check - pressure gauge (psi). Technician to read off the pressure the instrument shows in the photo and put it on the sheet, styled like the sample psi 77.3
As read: psi 300
